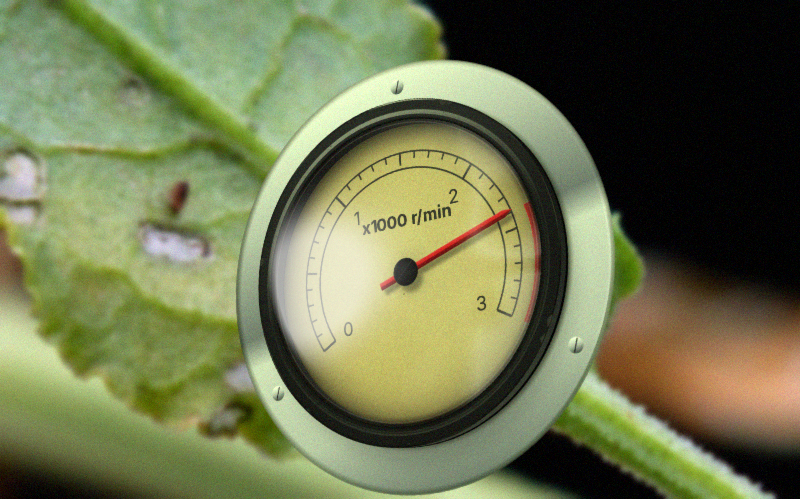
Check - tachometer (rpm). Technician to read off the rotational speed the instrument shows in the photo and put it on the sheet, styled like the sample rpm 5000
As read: rpm 2400
